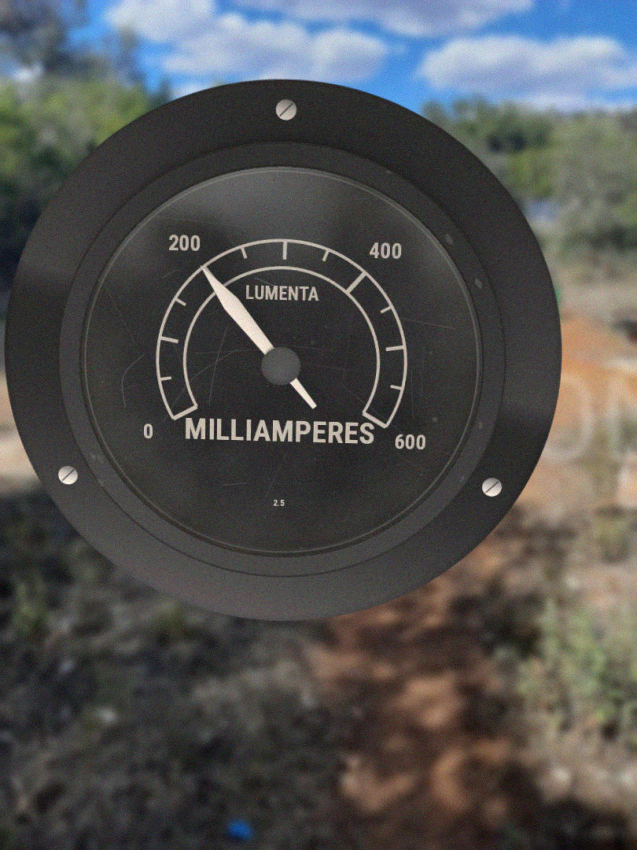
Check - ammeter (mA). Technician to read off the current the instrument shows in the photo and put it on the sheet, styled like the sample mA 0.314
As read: mA 200
